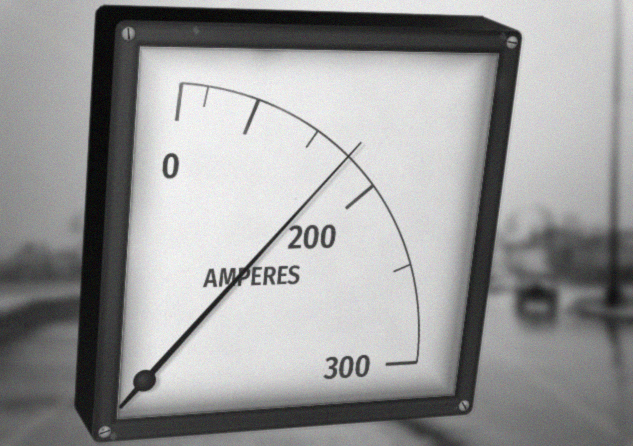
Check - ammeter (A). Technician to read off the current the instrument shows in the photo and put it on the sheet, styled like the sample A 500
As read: A 175
